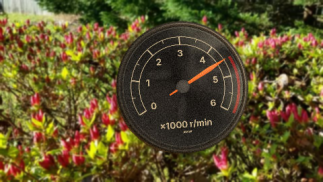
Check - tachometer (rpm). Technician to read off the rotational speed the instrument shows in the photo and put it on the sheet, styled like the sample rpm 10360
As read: rpm 4500
